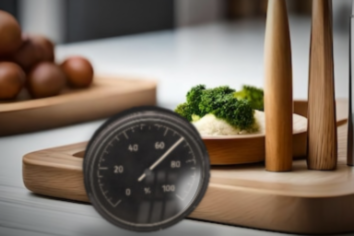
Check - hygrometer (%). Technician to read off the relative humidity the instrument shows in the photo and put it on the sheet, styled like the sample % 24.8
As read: % 68
